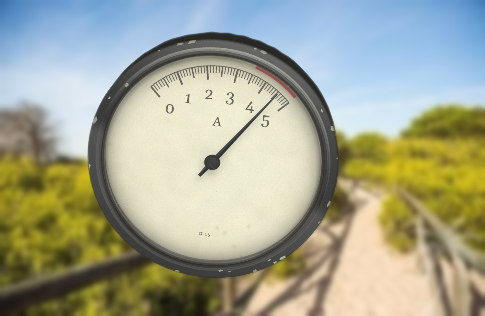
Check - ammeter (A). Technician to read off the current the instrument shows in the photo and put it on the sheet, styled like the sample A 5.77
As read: A 4.5
